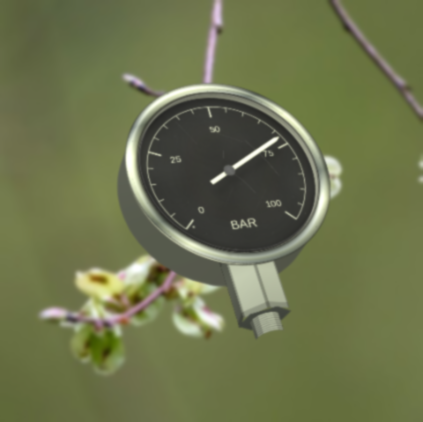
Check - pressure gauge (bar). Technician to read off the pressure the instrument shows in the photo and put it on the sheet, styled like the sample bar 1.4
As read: bar 72.5
